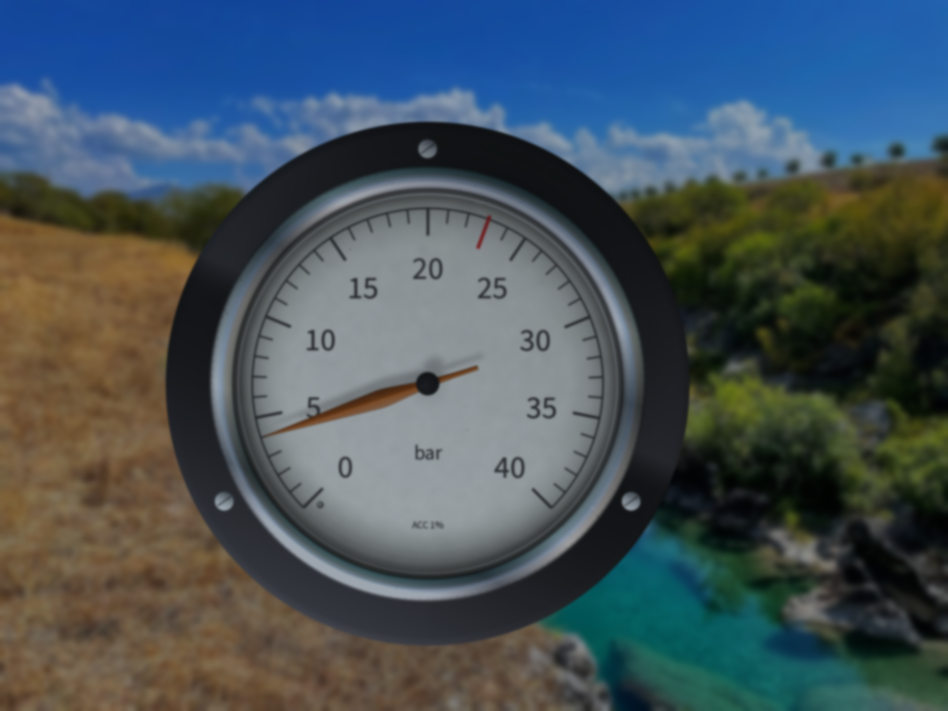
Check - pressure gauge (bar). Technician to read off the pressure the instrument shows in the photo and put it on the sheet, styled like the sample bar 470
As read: bar 4
